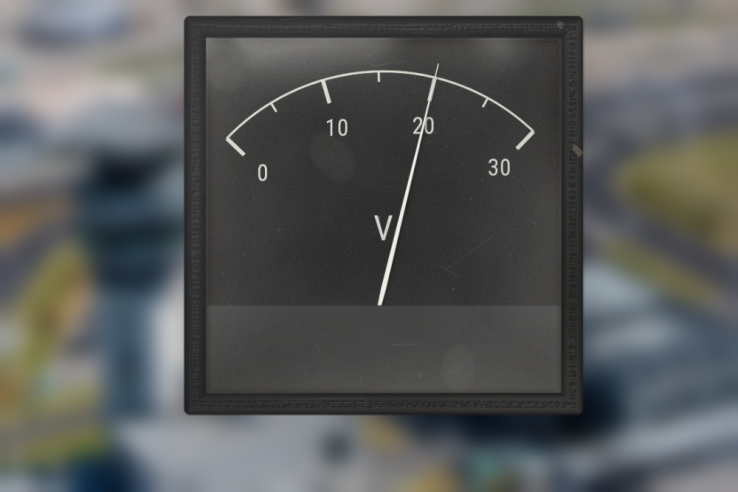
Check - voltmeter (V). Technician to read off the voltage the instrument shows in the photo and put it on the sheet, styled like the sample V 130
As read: V 20
